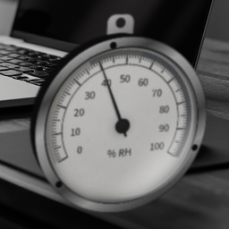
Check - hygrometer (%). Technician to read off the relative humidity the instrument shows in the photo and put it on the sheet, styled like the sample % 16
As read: % 40
